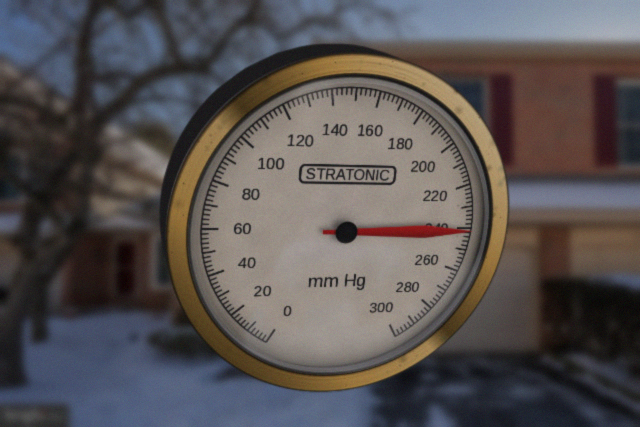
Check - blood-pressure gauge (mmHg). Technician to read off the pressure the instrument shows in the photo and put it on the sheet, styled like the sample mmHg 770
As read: mmHg 240
